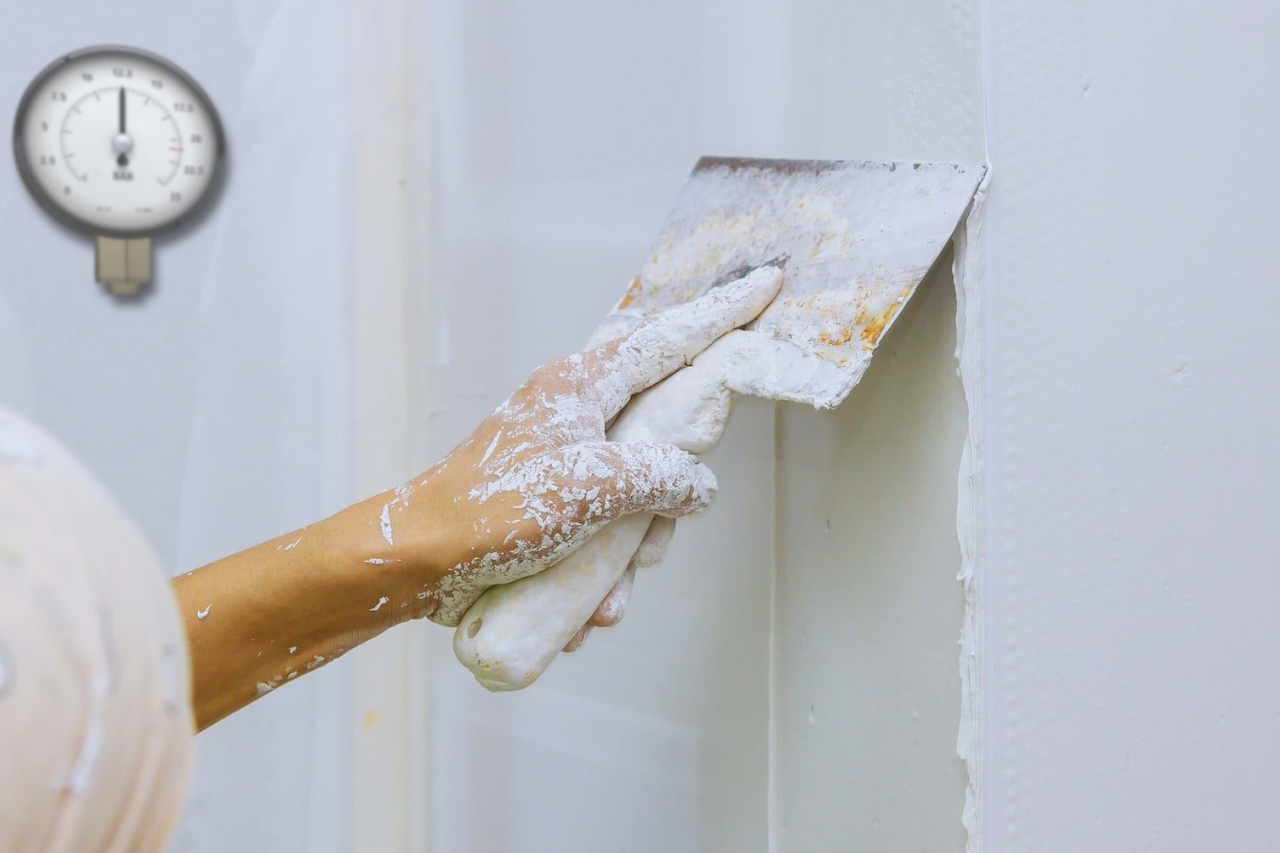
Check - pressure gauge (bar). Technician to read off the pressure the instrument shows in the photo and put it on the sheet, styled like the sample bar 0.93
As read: bar 12.5
